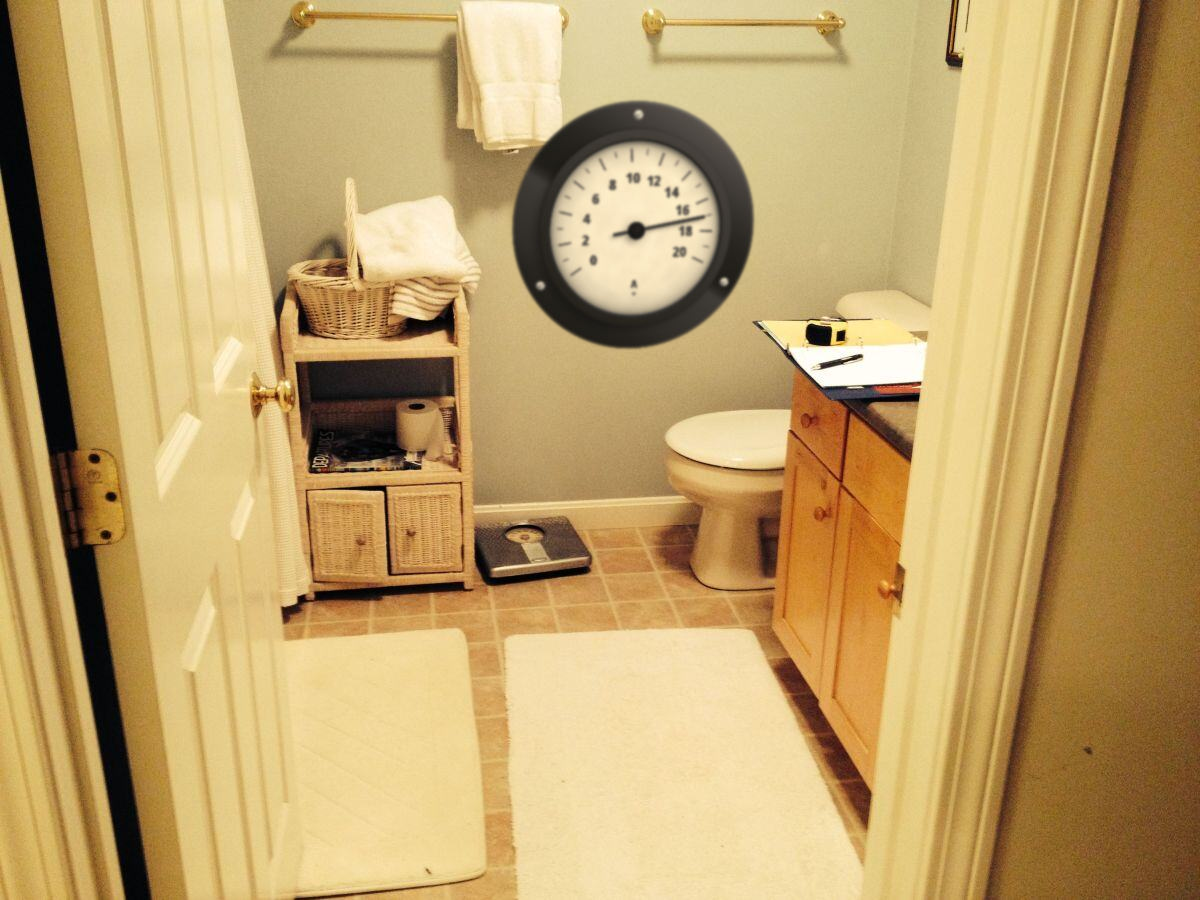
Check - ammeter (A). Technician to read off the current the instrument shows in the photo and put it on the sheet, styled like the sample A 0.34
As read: A 17
